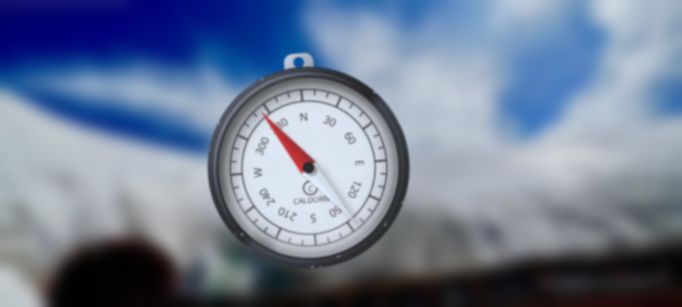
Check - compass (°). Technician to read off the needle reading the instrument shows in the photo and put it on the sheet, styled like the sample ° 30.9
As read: ° 325
